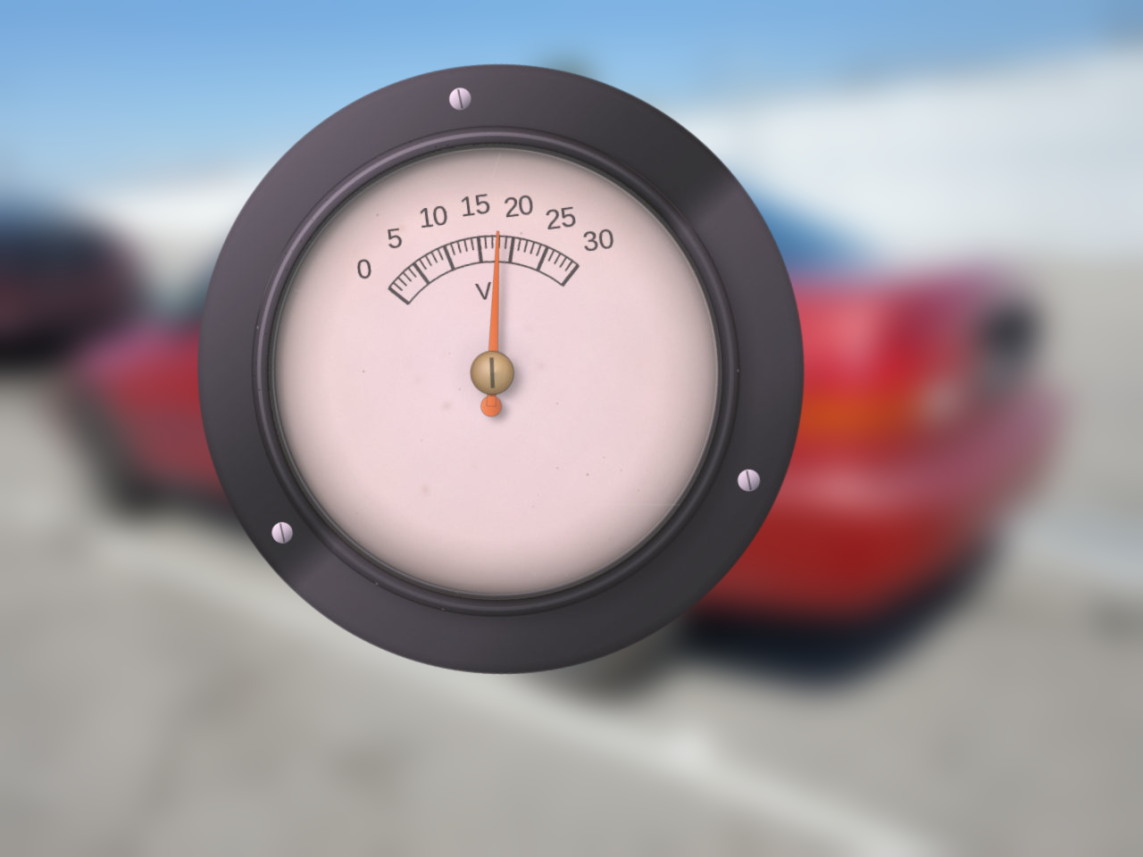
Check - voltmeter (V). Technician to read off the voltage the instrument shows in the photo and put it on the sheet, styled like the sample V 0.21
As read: V 18
